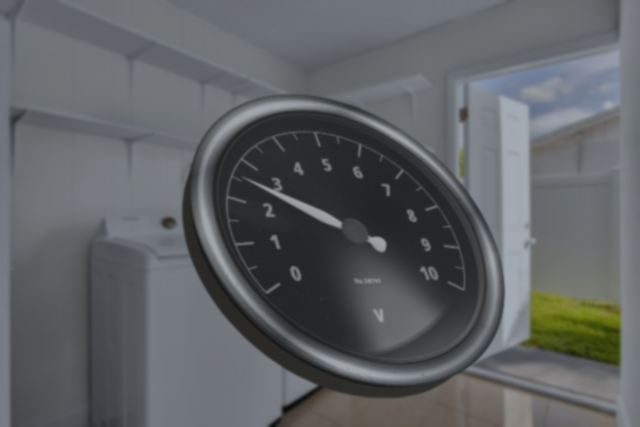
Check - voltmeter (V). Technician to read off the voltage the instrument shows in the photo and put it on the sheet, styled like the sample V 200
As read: V 2.5
